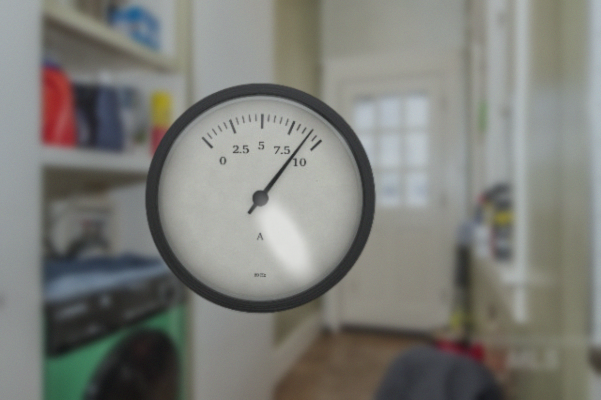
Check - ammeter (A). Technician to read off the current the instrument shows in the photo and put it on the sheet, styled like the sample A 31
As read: A 9
